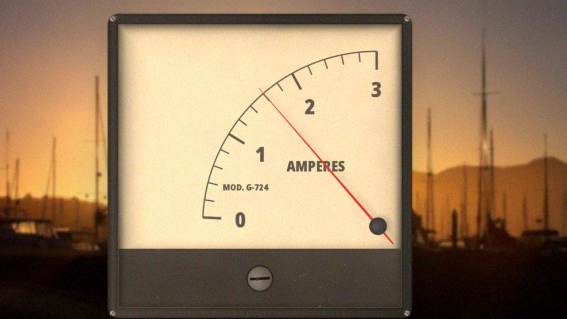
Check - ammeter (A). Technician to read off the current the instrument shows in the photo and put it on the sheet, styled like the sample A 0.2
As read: A 1.6
